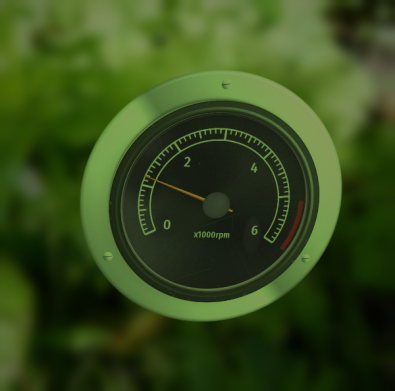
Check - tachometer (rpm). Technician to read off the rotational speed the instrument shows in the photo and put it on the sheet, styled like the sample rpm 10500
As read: rpm 1200
